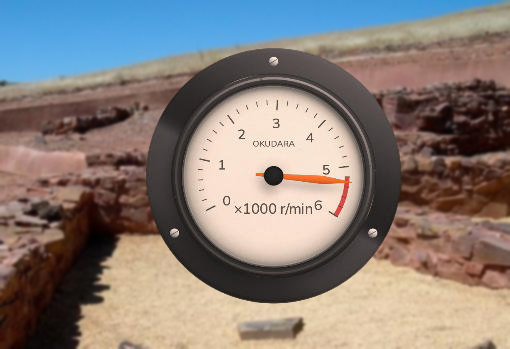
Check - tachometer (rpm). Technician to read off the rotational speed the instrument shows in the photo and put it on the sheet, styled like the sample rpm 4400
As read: rpm 5300
